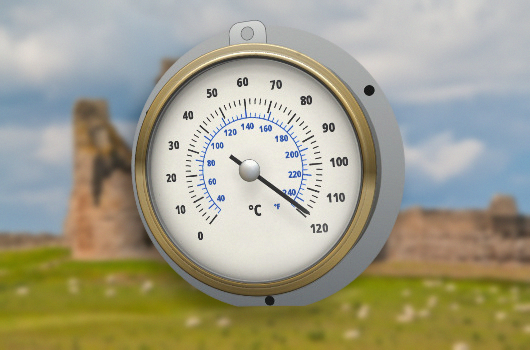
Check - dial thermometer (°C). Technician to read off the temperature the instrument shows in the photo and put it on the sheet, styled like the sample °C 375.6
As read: °C 118
